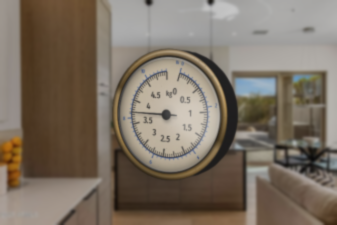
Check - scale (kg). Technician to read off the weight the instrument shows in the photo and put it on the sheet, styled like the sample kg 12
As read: kg 3.75
